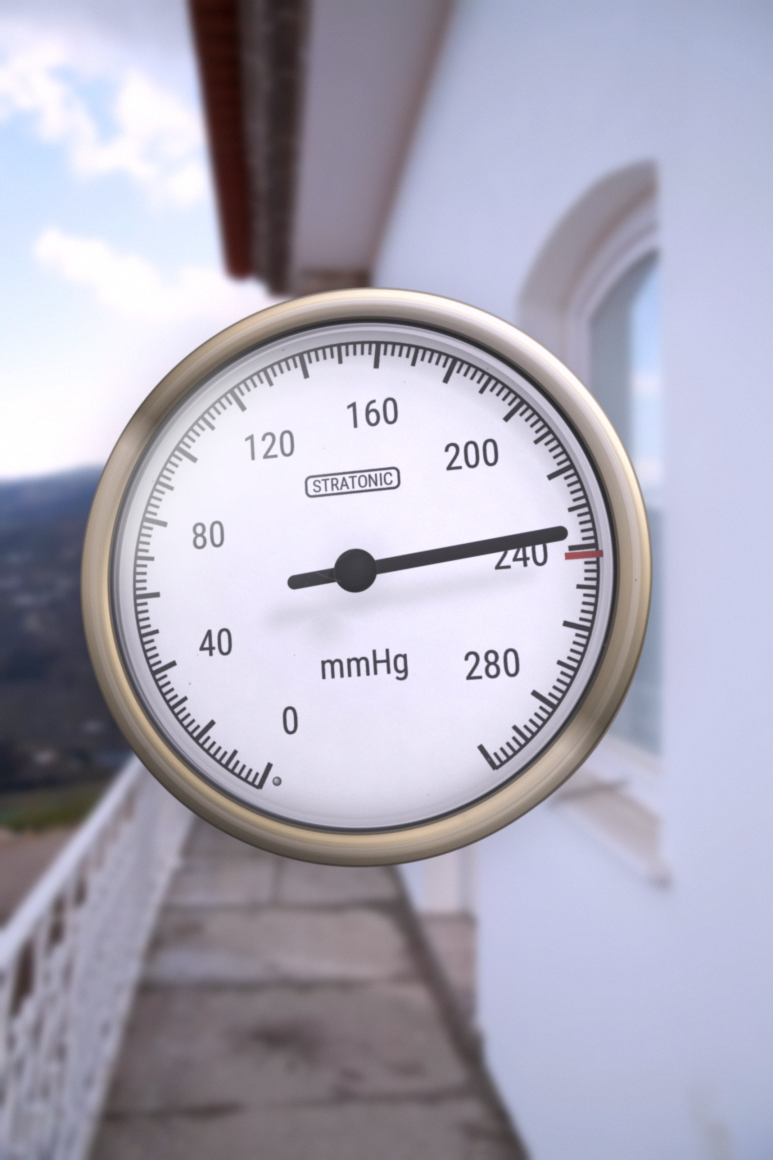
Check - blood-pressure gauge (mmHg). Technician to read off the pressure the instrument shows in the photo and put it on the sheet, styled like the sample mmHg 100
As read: mmHg 236
